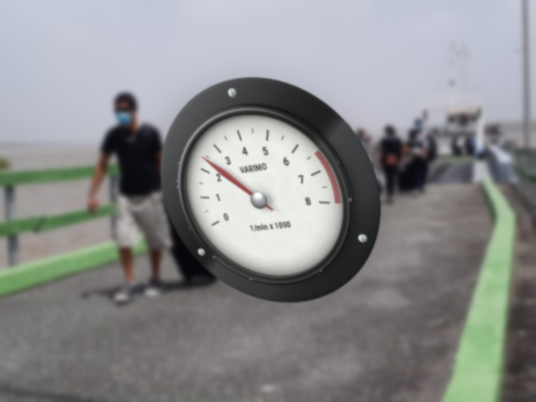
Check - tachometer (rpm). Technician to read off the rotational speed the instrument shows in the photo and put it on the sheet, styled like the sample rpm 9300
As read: rpm 2500
